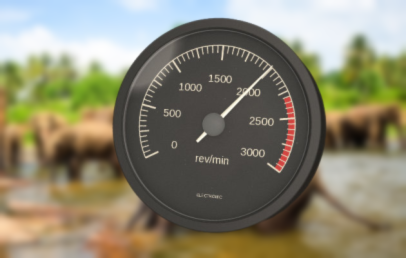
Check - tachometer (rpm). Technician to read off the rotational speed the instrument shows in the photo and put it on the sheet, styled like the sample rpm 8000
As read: rpm 2000
